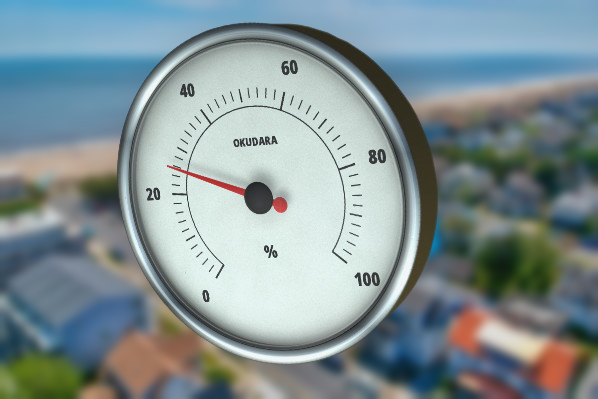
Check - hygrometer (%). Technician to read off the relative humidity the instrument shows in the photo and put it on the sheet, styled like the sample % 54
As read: % 26
